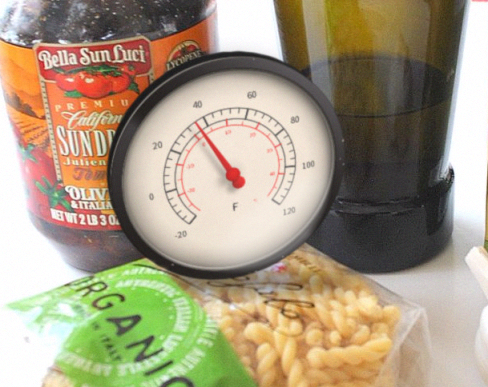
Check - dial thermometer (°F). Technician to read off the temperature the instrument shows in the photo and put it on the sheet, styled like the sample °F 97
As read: °F 36
